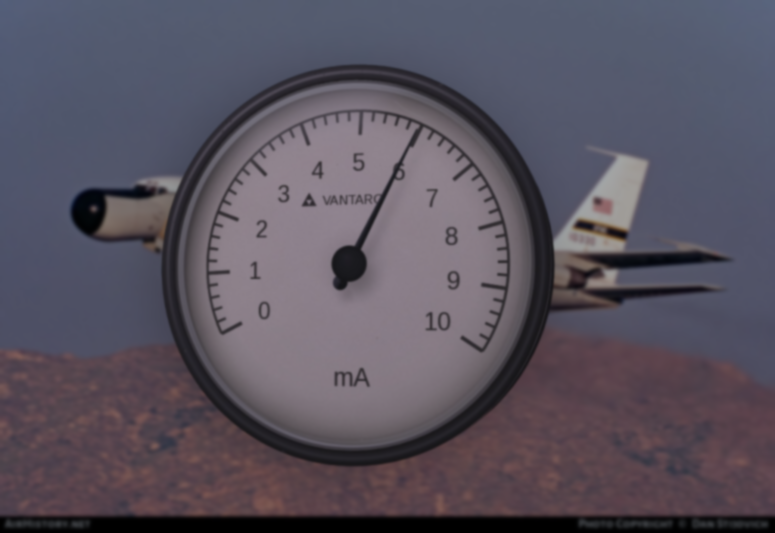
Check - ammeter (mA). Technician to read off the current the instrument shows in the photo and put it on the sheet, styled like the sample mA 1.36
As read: mA 6
